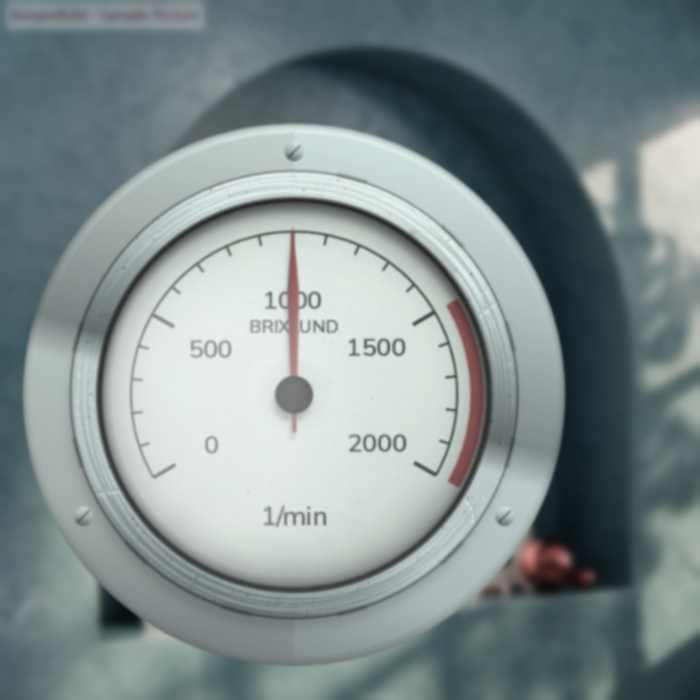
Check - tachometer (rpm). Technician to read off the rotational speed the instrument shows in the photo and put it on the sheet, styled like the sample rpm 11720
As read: rpm 1000
